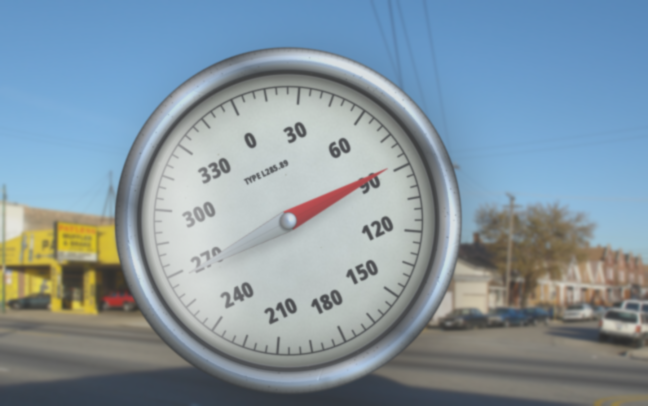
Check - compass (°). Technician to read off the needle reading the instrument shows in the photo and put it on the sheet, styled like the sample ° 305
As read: ° 87.5
